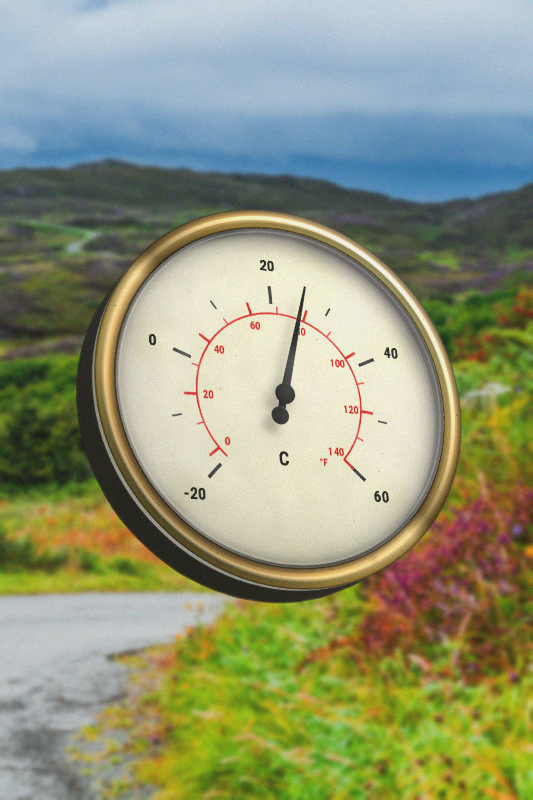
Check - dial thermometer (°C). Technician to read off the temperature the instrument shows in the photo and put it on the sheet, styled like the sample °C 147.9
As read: °C 25
